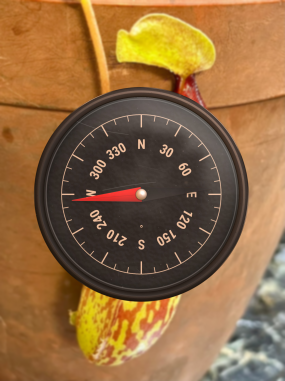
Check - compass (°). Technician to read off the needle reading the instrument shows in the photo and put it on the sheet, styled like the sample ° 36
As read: ° 265
